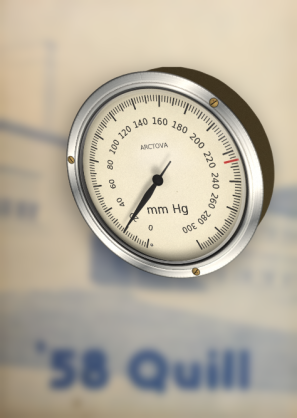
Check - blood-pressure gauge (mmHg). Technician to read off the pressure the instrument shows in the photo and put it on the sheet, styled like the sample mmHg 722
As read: mmHg 20
